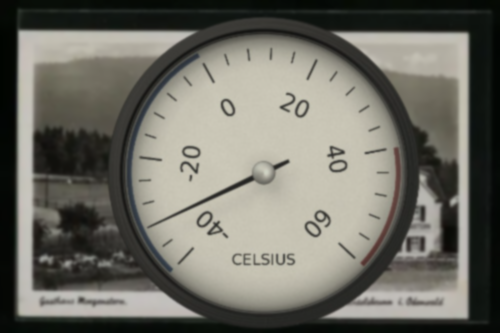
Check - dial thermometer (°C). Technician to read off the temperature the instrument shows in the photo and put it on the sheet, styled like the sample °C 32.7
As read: °C -32
